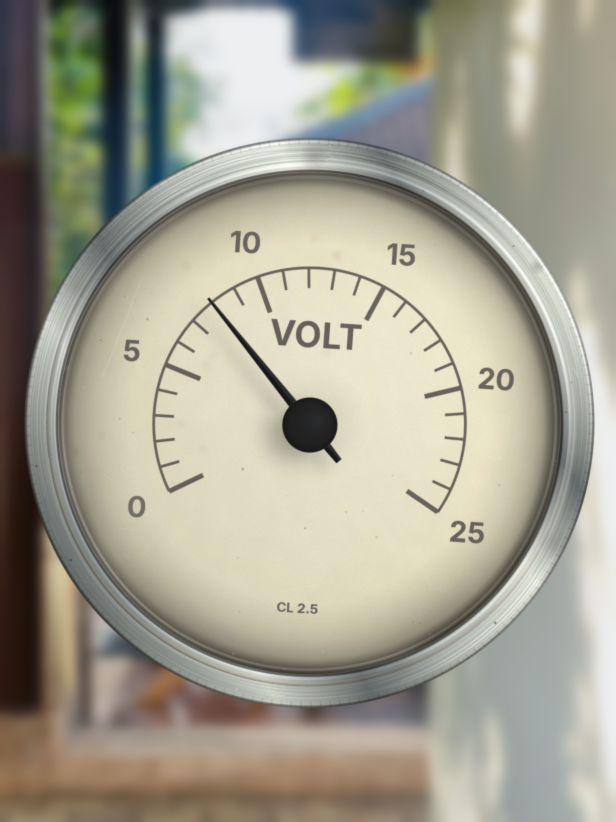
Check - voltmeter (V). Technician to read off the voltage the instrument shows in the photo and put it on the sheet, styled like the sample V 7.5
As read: V 8
